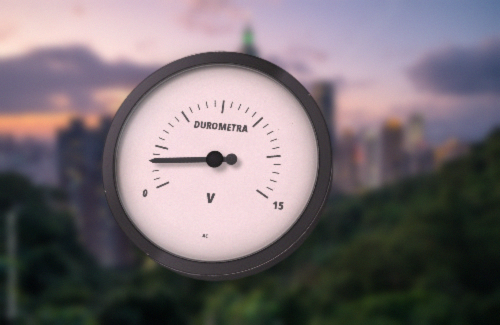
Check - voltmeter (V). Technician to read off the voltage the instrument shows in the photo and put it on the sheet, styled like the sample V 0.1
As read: V 1.5
